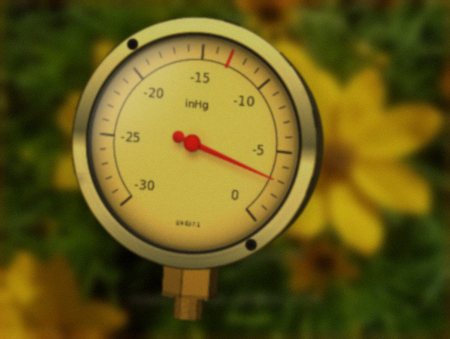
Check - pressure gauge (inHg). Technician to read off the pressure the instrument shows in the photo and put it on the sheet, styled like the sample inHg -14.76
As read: inHg -3
